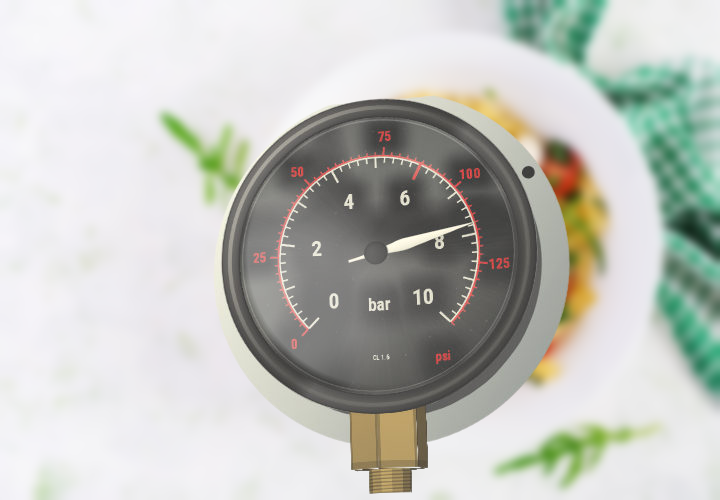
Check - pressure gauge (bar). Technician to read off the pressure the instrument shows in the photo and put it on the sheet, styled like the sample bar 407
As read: bar 7.8
